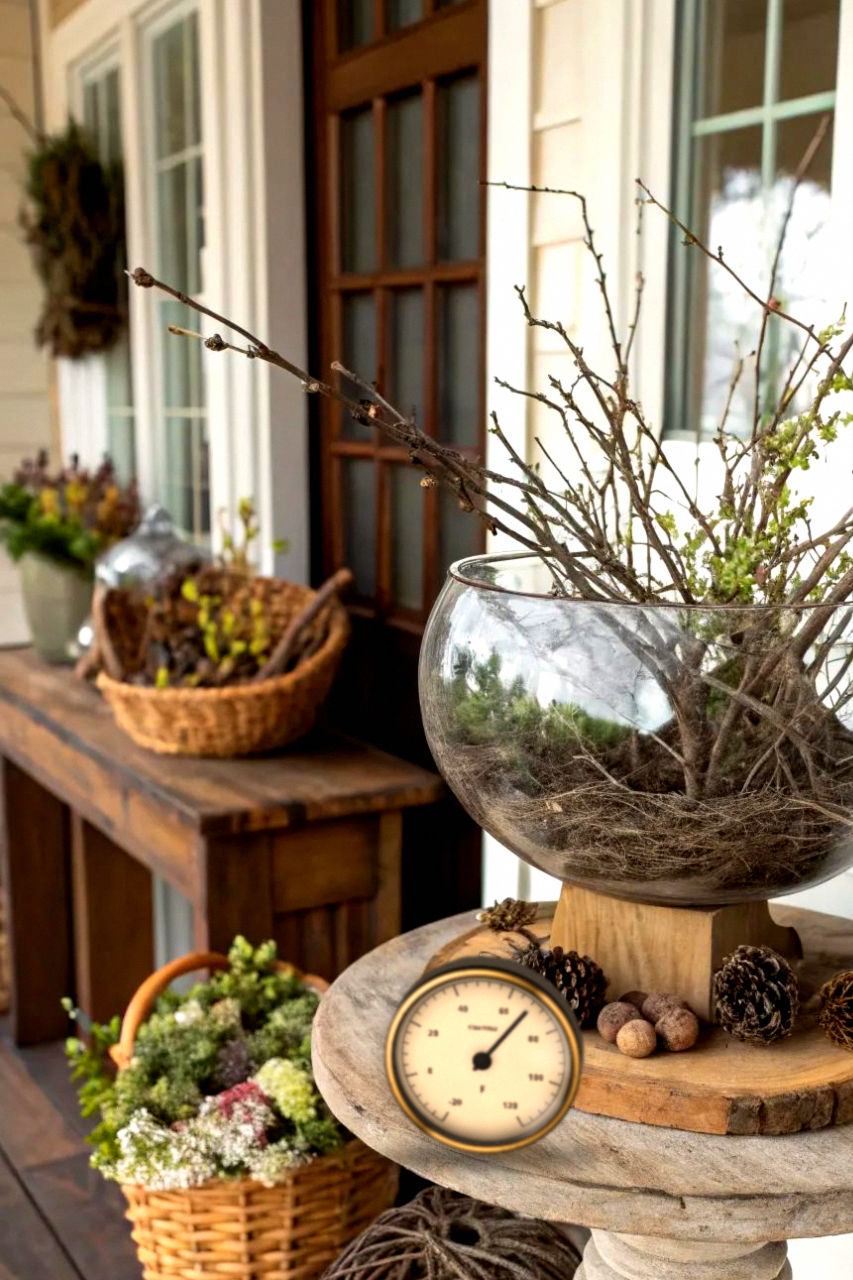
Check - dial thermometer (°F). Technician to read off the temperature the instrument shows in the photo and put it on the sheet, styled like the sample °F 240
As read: °F 68
